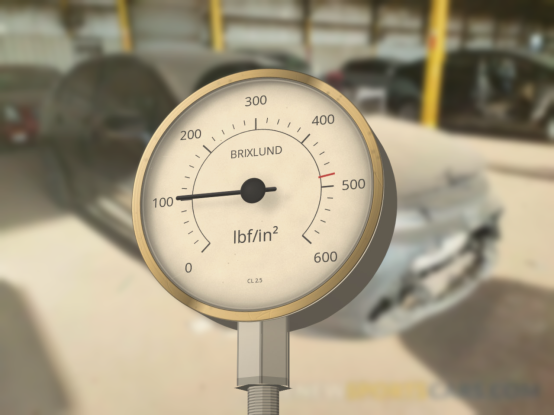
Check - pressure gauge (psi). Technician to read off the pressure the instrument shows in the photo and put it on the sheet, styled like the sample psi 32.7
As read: psi 100
